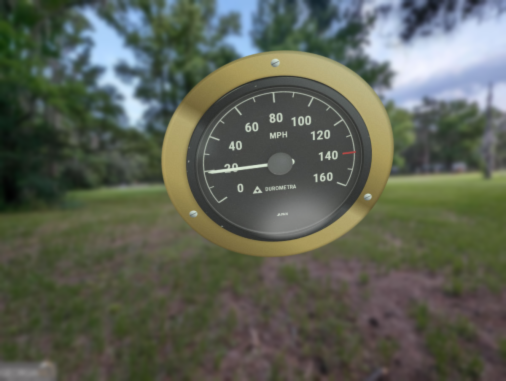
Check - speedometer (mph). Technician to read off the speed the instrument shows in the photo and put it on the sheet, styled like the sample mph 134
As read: mph 20
